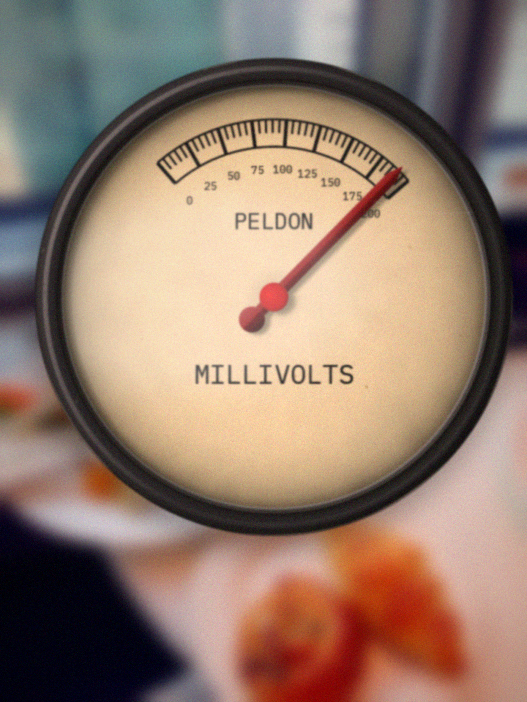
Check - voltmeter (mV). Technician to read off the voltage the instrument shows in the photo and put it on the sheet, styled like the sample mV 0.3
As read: mV 190
